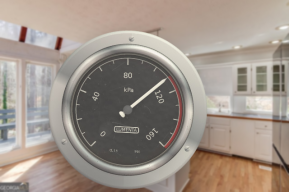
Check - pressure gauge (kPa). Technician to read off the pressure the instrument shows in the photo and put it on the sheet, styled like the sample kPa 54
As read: kPa 110
